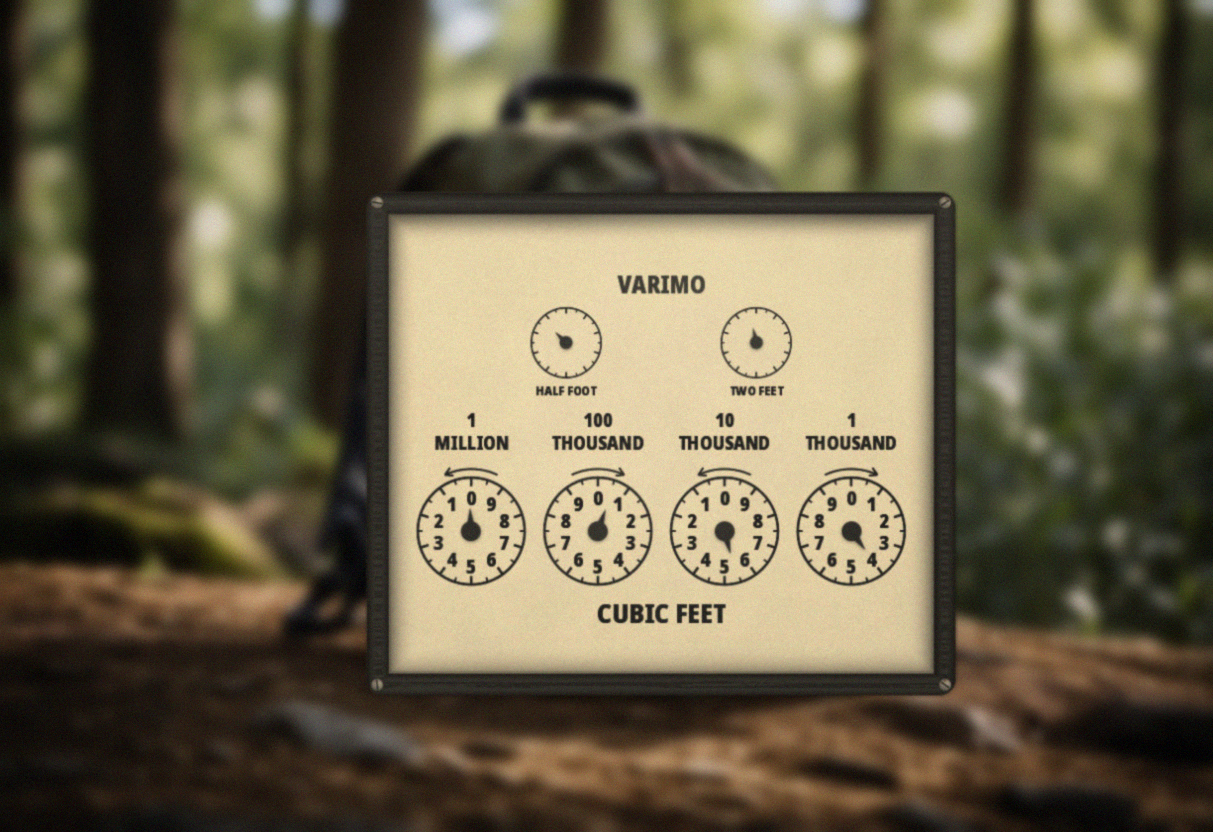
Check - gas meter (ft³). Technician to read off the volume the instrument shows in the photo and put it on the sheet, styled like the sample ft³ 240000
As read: ft³ 5400
